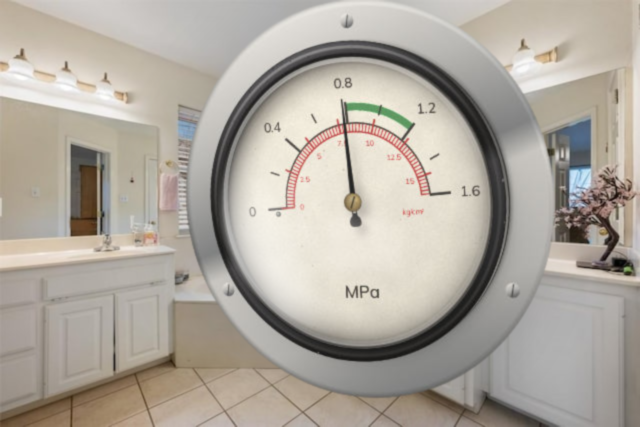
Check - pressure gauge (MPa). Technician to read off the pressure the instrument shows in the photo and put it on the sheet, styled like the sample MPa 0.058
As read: MPa 0.8
